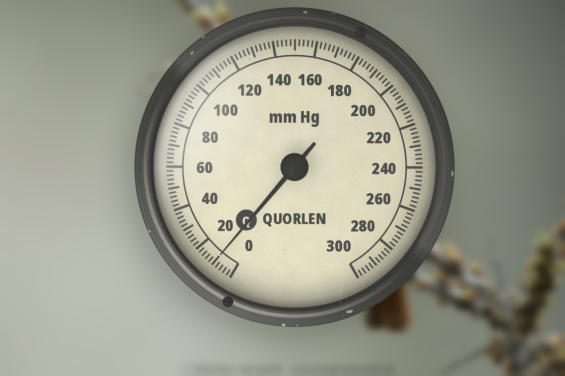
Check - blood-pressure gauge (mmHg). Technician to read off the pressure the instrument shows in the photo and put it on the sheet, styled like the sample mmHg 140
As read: mmHg 10
